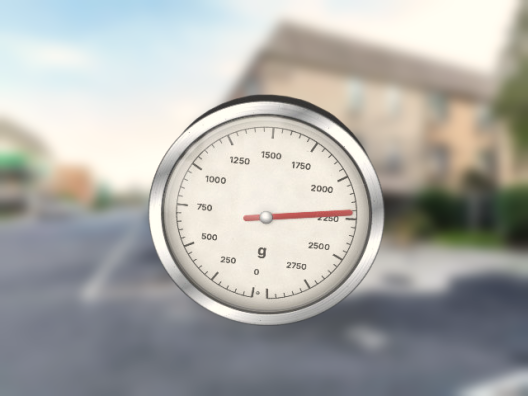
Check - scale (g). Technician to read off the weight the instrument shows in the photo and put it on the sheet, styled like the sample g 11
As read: g 2200
